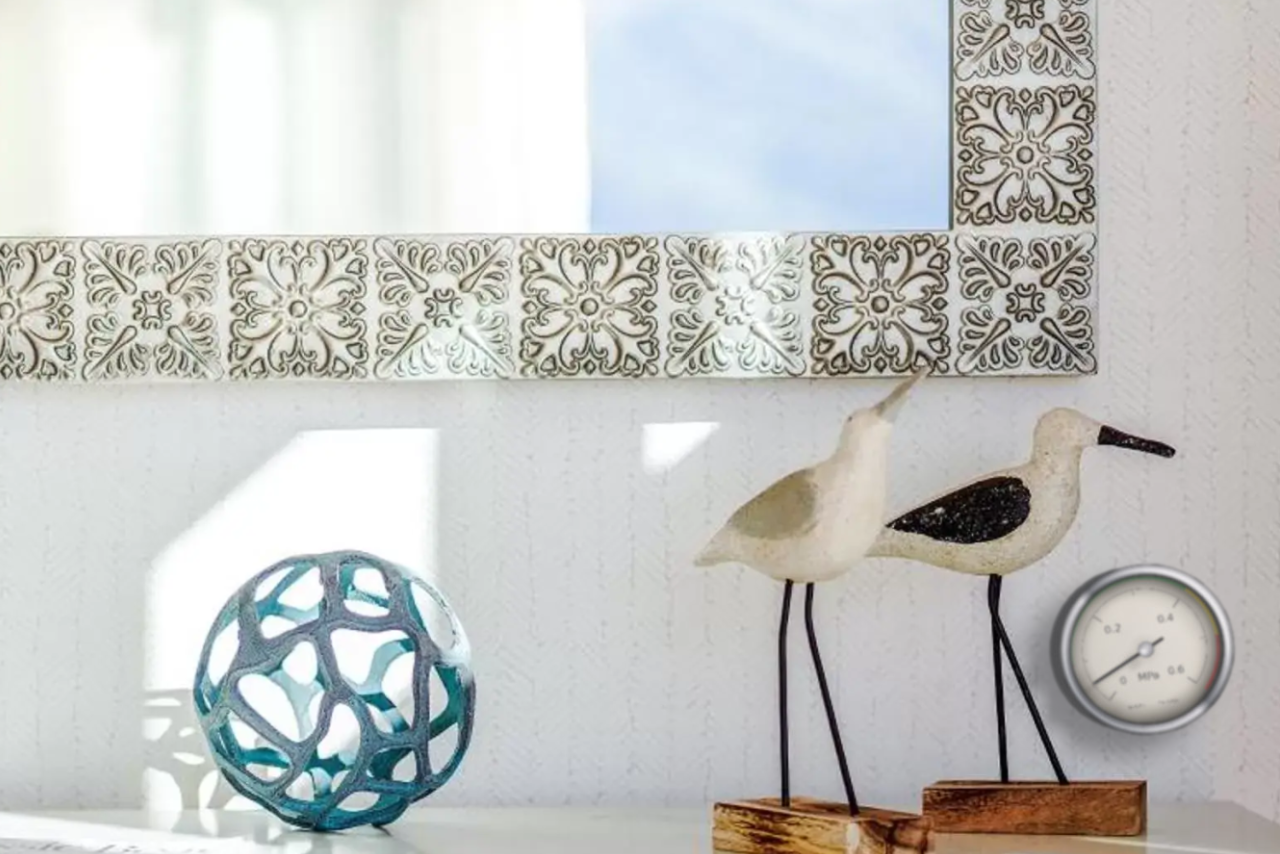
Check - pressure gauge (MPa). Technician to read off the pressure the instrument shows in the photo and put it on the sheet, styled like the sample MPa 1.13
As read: MPa 0.05
